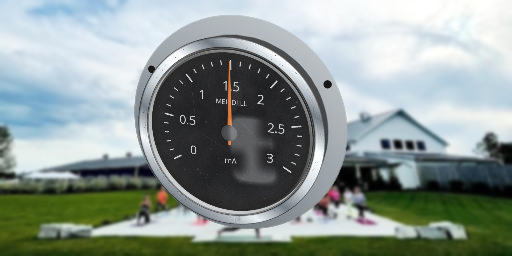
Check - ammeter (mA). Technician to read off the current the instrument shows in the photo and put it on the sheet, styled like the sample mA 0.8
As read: mA 1.5
